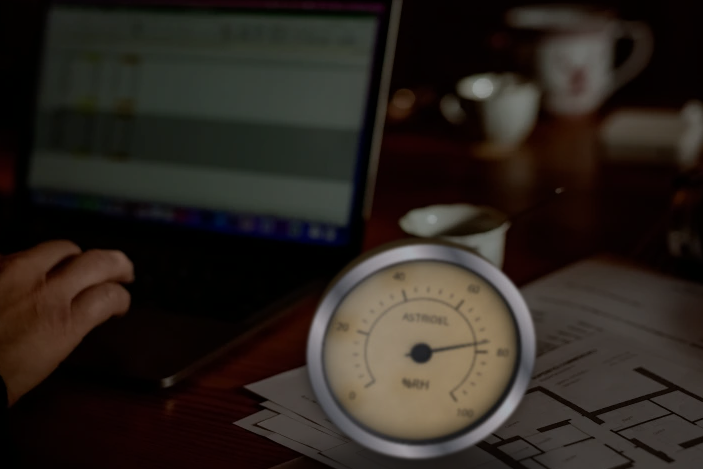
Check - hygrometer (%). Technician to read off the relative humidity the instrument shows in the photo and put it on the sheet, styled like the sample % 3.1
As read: % 76
